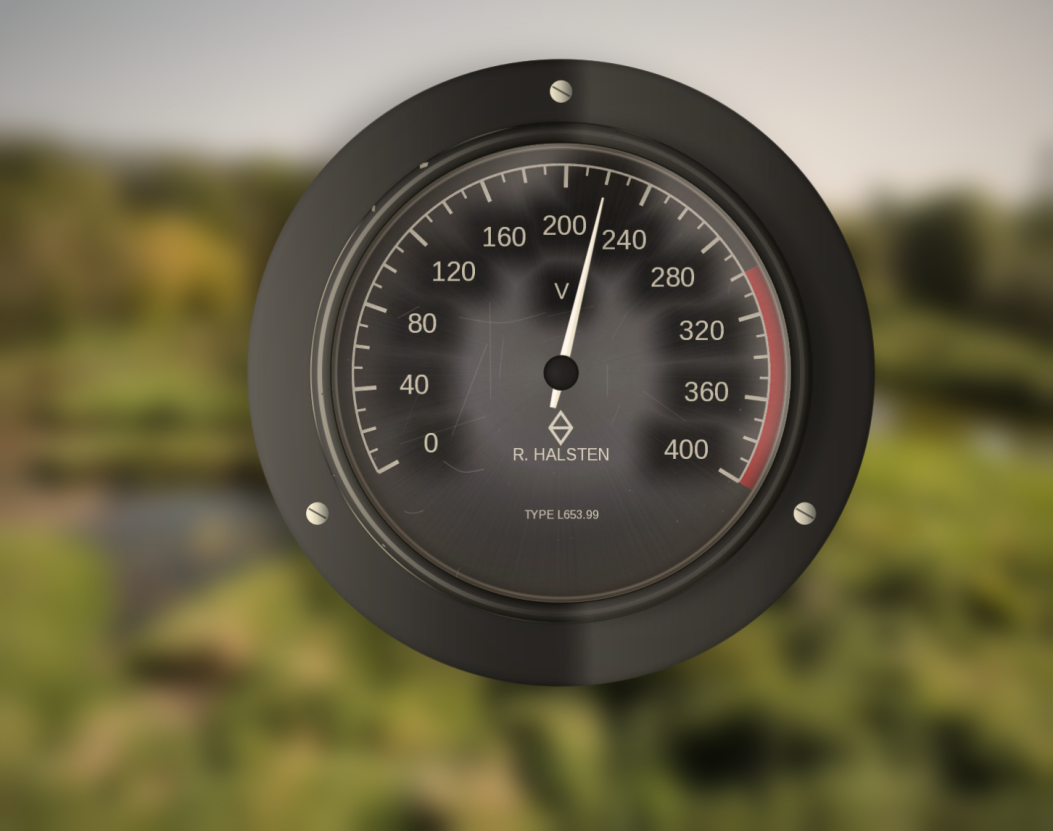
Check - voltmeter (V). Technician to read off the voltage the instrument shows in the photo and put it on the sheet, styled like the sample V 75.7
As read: V 220
